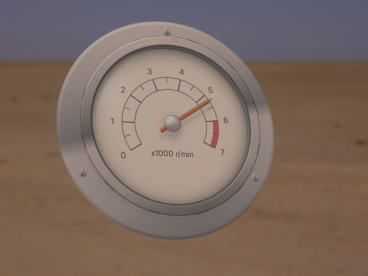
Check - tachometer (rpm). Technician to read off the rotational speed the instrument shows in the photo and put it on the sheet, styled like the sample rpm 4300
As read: rpm 5250
